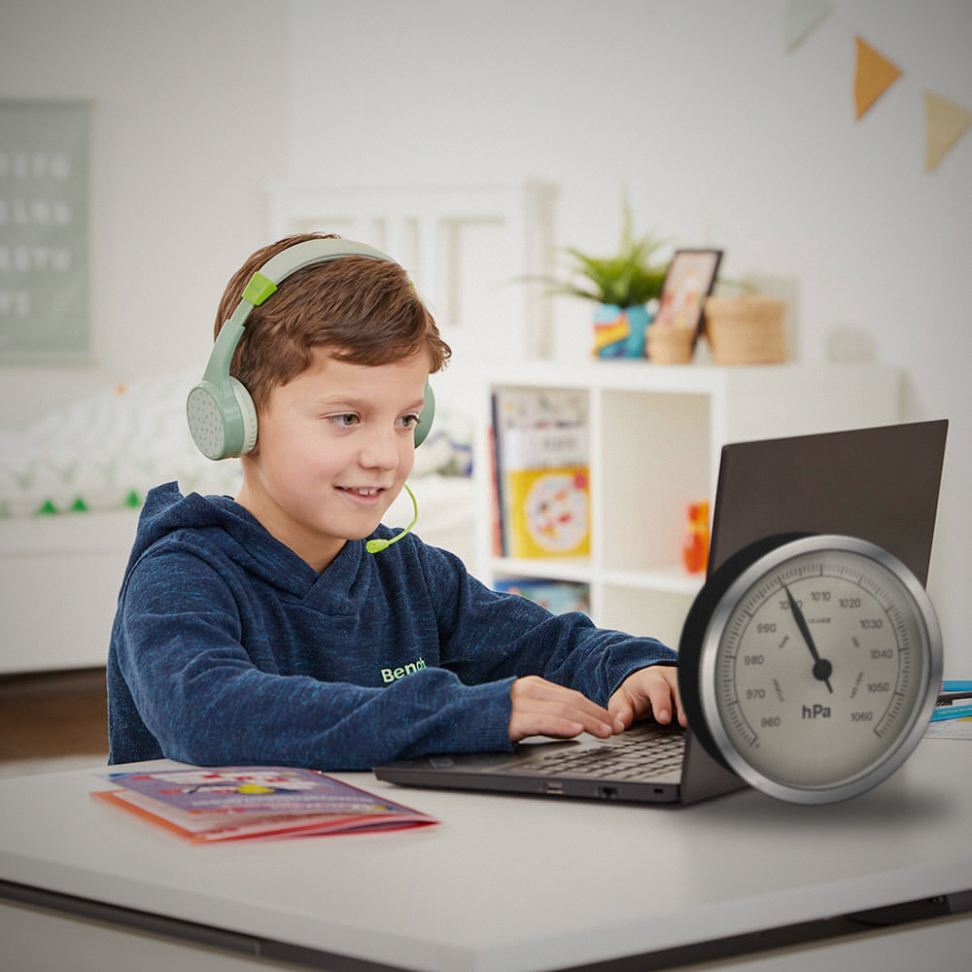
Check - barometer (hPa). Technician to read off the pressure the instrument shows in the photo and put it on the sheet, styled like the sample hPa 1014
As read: hPa 1000
